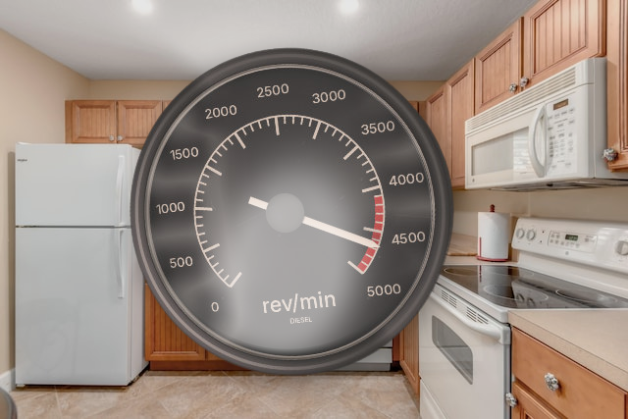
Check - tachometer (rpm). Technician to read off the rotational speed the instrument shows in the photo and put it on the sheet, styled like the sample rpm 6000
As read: rpm 4650
